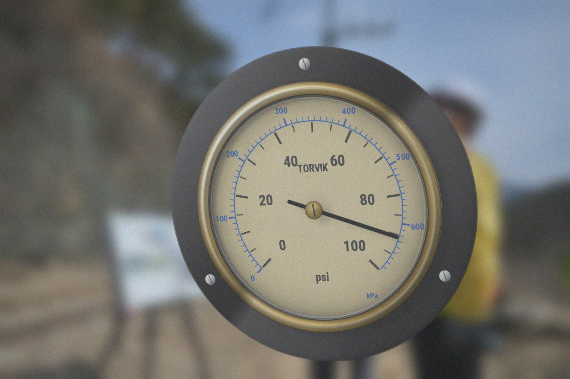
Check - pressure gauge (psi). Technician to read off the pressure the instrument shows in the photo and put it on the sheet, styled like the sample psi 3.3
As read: psi 90
